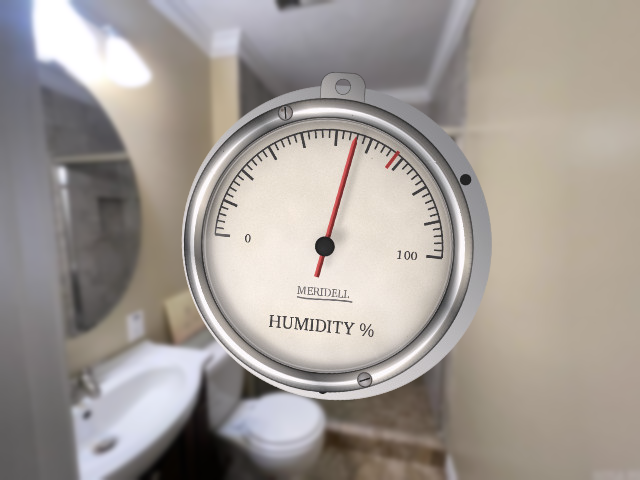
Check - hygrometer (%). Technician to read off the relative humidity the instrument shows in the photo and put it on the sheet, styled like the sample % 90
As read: % 56
